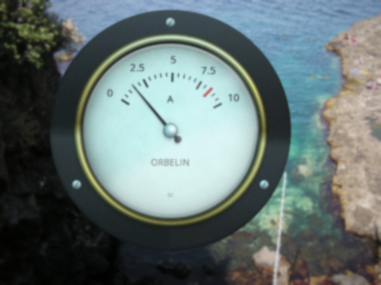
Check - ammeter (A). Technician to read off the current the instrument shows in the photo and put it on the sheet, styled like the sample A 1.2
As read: A 1.5
